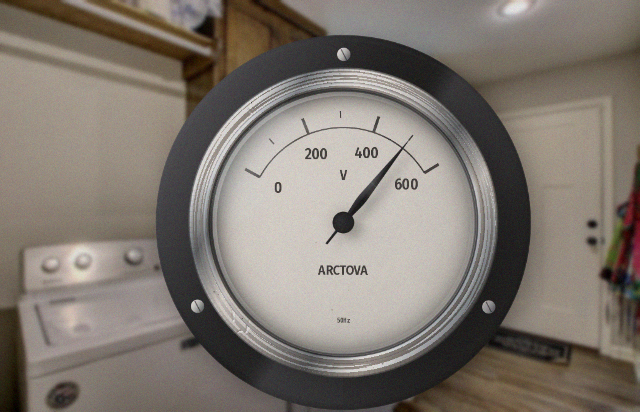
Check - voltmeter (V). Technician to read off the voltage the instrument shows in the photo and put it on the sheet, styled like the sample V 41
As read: V 500
